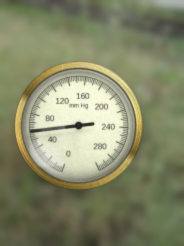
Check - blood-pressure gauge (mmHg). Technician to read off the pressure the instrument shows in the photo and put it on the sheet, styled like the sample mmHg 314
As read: mmHg 60
